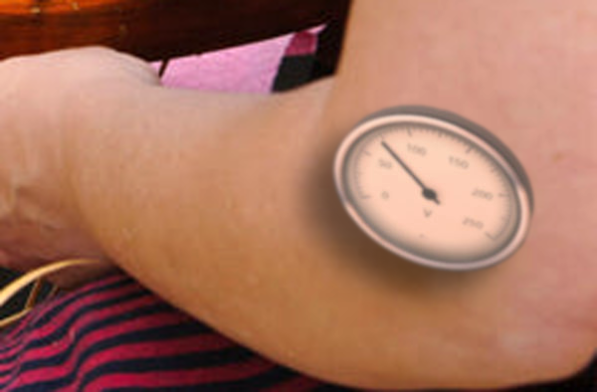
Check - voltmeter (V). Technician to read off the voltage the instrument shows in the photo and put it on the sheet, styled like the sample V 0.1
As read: V 75
